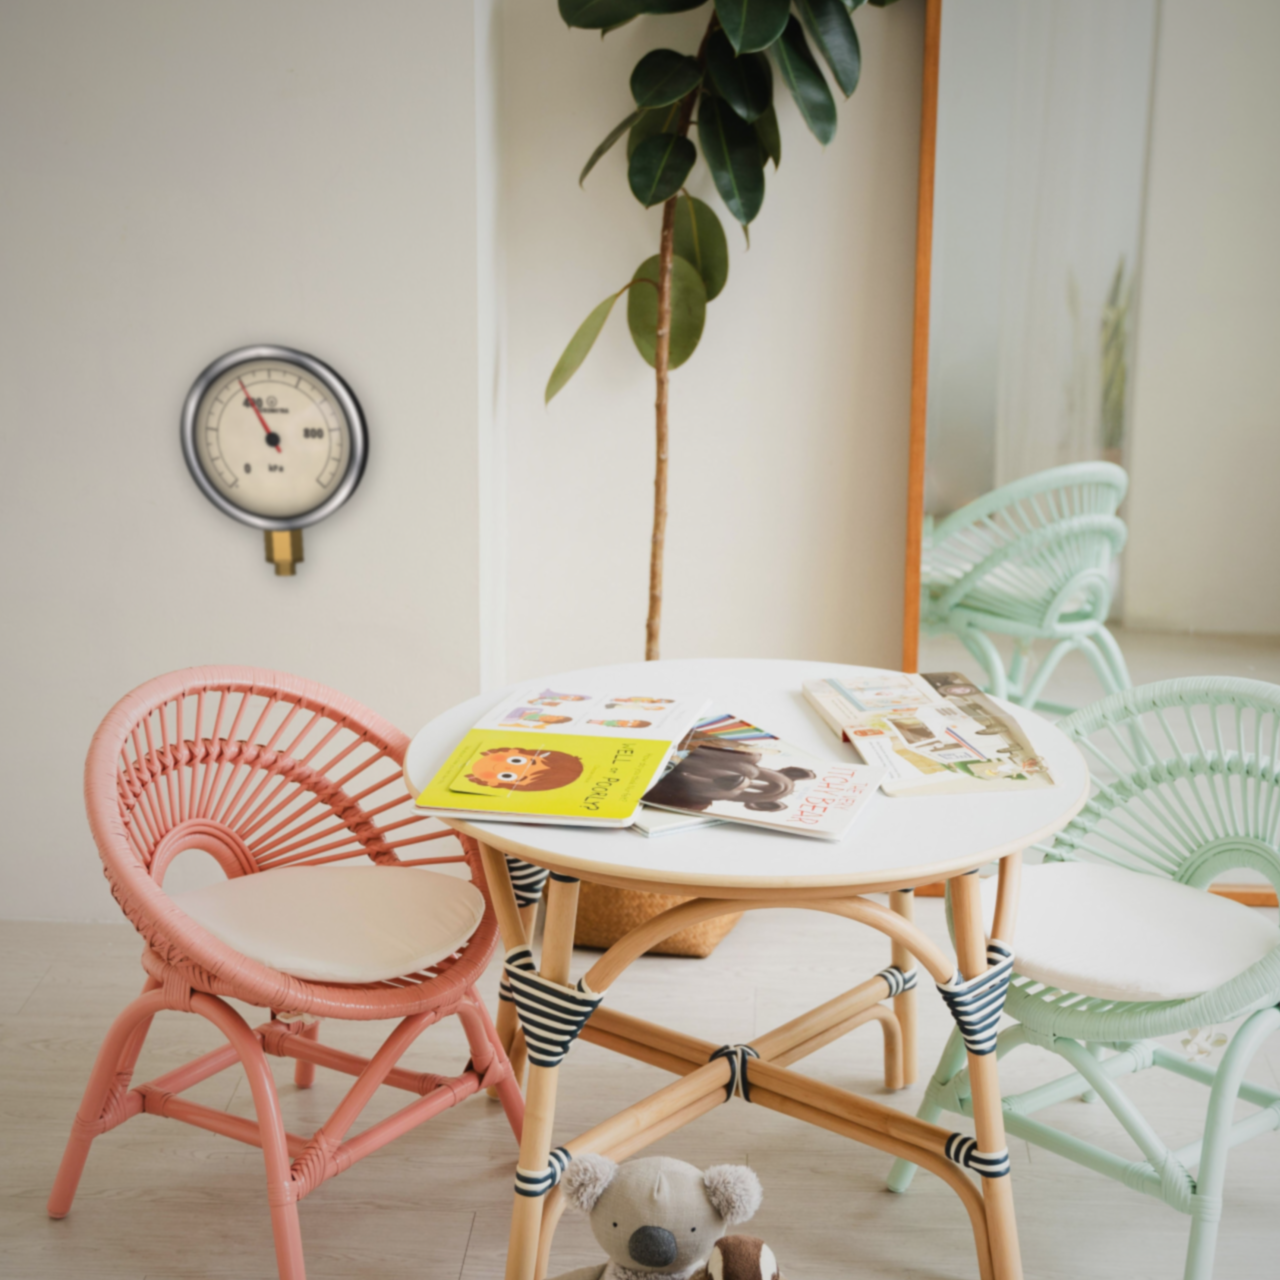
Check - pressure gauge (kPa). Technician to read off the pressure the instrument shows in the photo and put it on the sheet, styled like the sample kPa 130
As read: kPa 400
